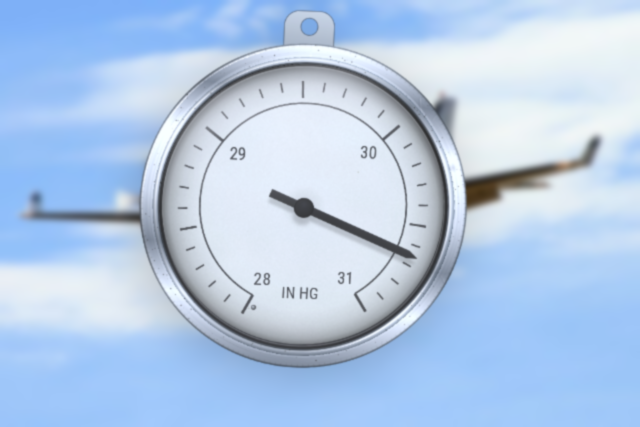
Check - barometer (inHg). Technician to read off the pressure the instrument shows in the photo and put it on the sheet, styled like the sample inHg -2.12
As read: inHg 30.65
